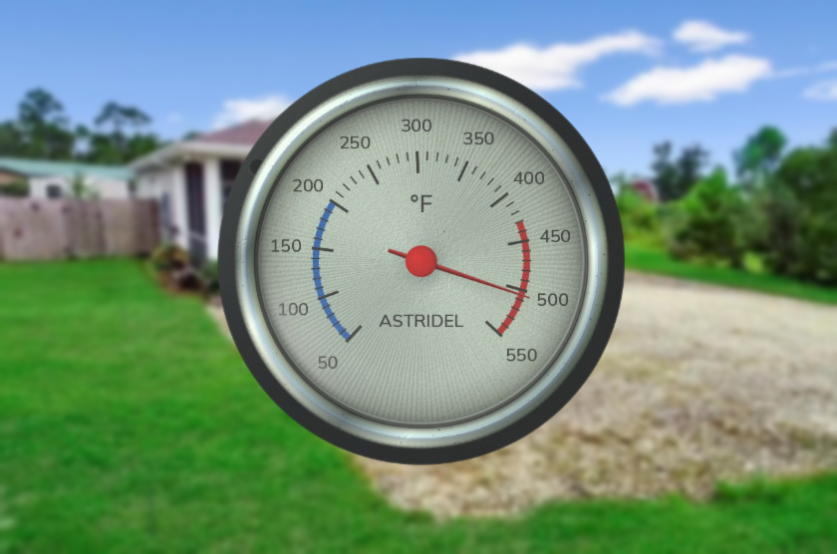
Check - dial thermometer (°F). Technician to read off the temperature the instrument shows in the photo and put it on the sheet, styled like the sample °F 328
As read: °F 505
